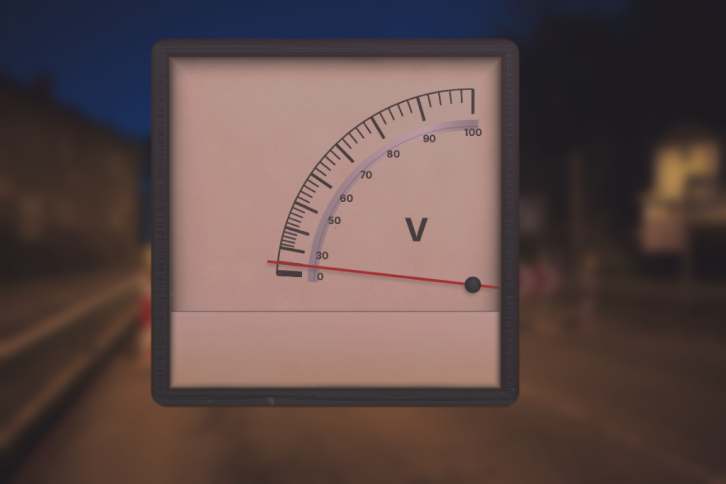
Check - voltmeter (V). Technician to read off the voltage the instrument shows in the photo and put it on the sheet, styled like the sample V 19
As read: V 20
